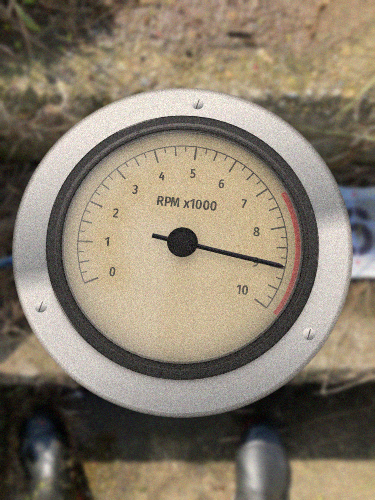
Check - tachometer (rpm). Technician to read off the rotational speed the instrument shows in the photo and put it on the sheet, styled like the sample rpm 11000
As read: rpm 9000
